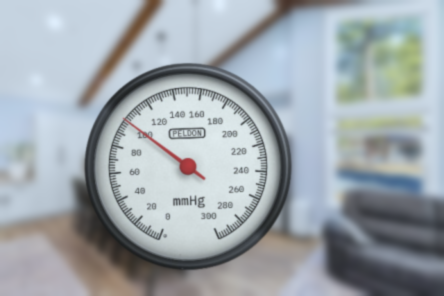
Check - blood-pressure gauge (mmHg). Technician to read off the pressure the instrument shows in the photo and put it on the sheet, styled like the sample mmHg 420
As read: mmHg 100
